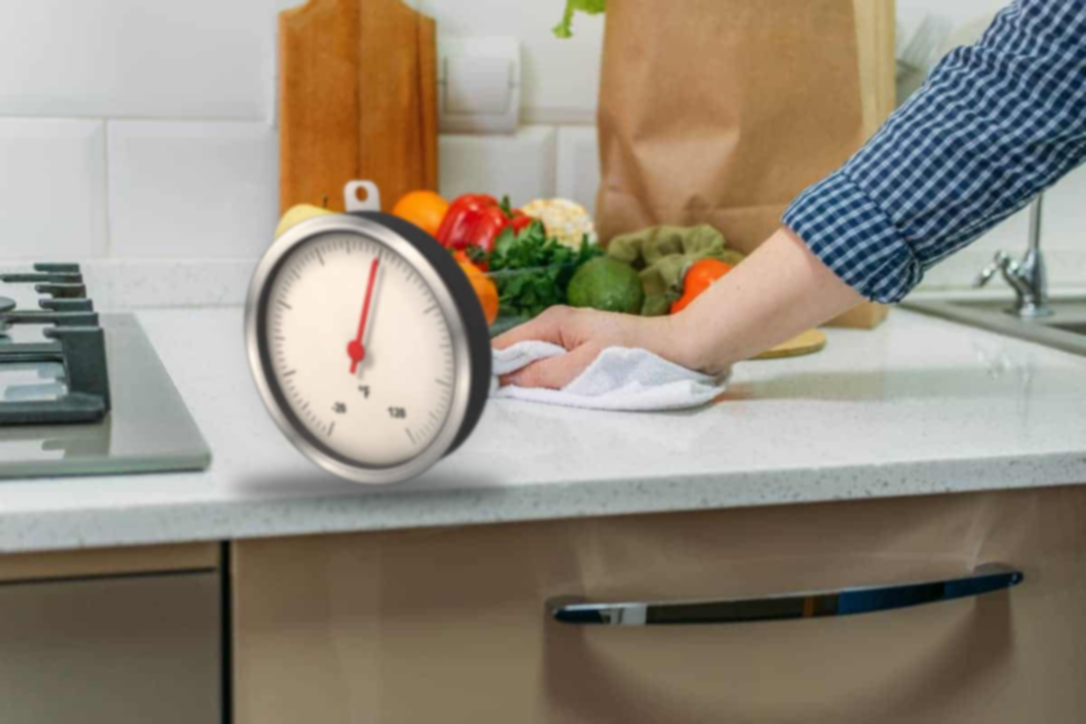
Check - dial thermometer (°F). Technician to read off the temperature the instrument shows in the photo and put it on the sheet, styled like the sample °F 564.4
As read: °F 60
